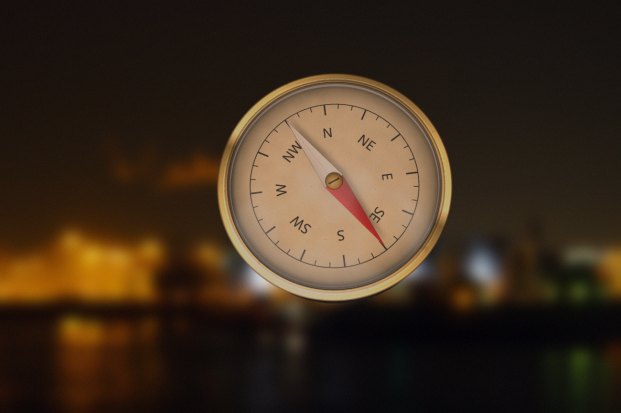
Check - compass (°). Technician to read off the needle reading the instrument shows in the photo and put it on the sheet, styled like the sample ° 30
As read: ° 150
